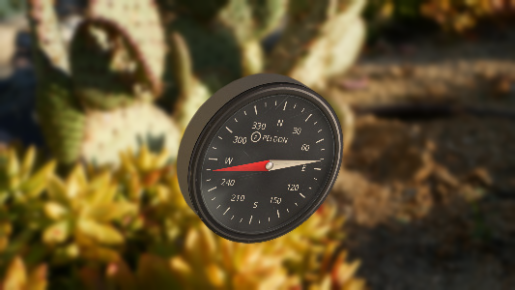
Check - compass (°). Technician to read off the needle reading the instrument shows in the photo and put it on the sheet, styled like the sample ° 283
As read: ° 260
